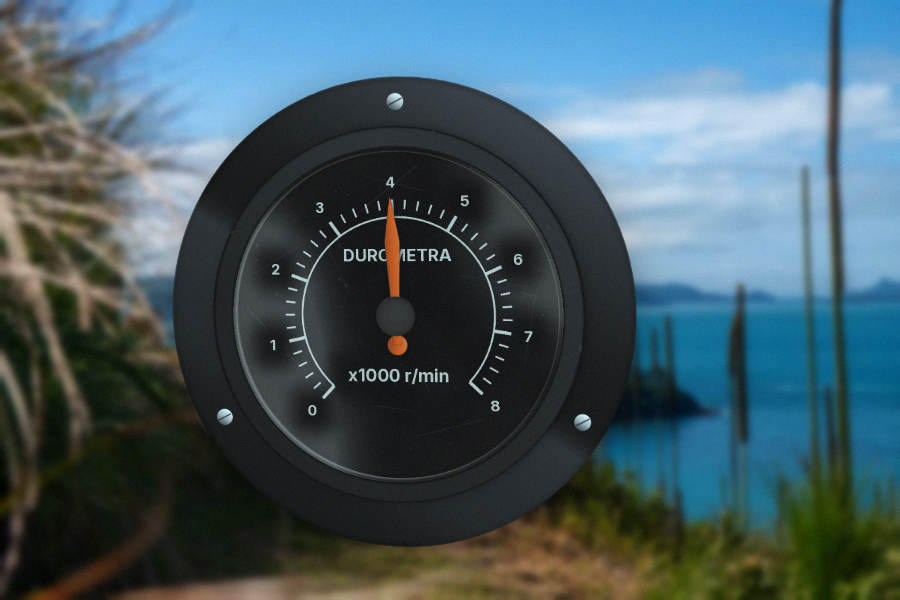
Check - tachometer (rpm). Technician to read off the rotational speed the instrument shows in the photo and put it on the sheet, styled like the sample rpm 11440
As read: rpm 4000
